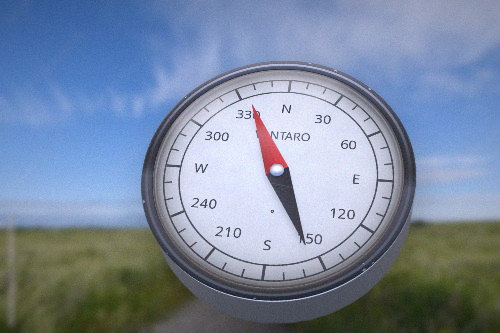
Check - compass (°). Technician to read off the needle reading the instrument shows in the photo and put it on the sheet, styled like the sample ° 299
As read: ° 335
